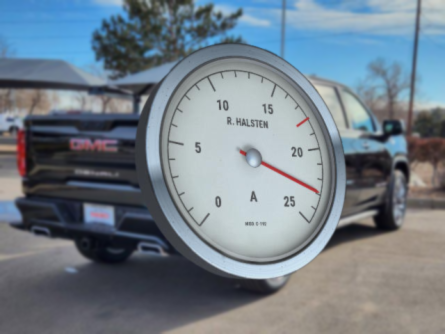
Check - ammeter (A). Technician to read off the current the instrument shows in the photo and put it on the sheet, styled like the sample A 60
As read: A 23
